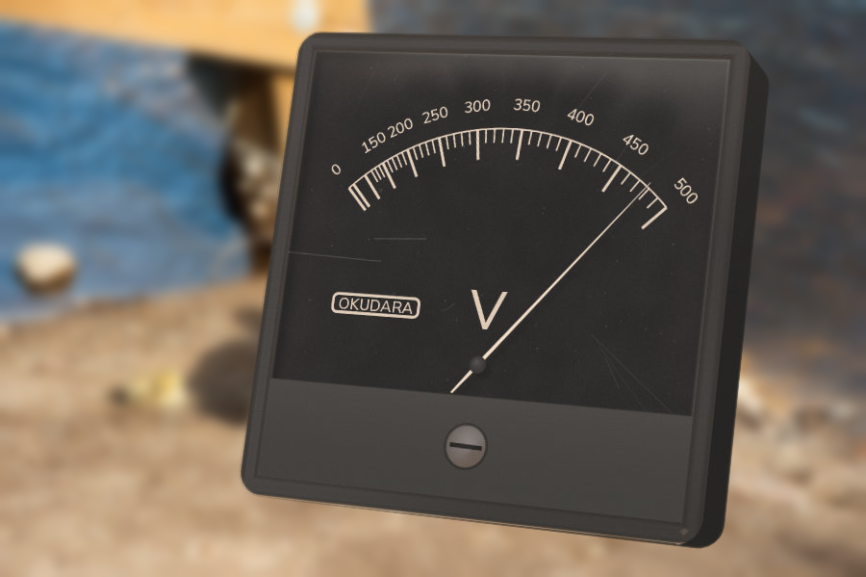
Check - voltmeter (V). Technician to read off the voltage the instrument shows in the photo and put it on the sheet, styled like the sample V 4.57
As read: V 480
